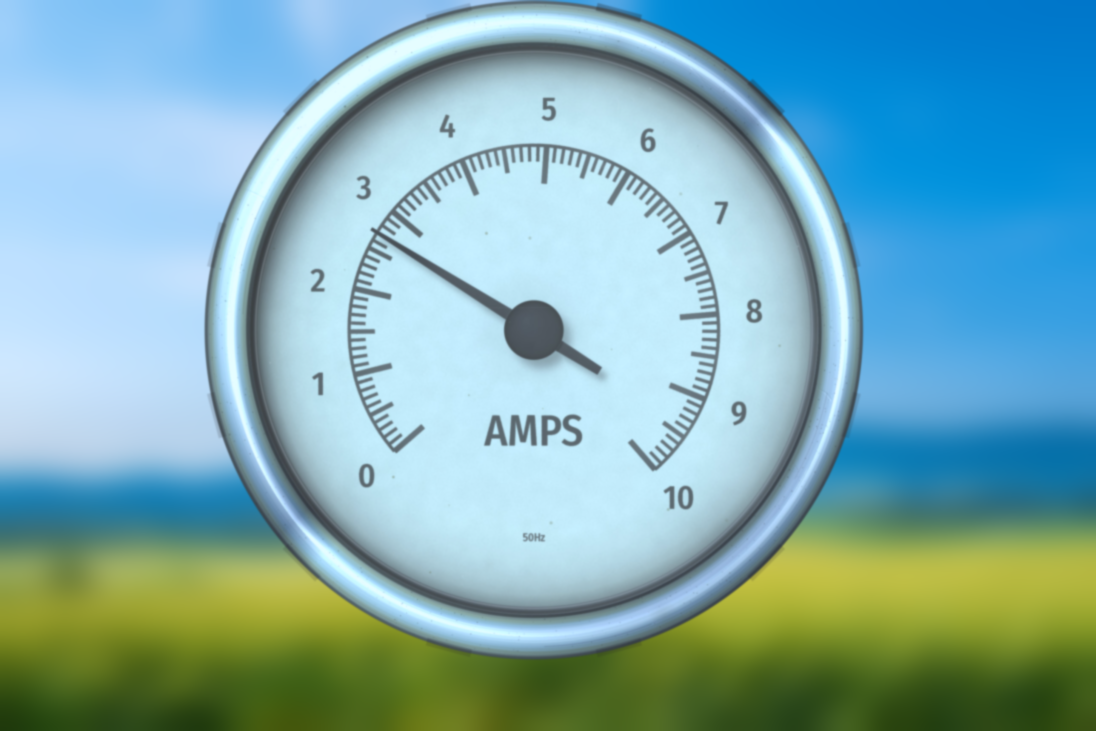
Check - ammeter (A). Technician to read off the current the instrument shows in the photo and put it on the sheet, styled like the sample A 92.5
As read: A 2.7
